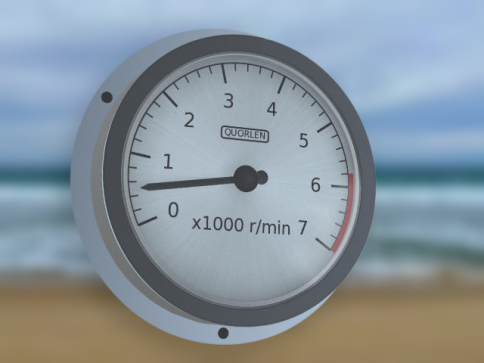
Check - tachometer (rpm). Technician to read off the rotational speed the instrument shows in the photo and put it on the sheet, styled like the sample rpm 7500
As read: rpm 500
